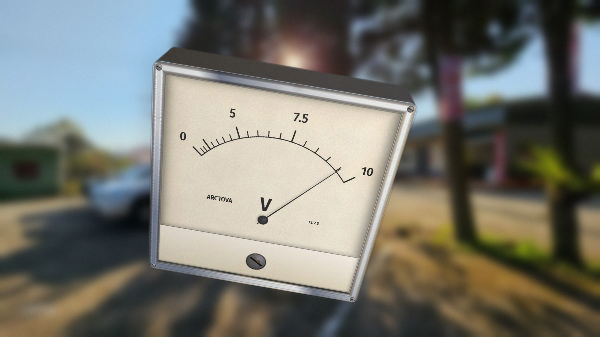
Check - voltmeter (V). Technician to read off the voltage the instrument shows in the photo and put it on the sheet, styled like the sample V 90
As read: V 9.5
